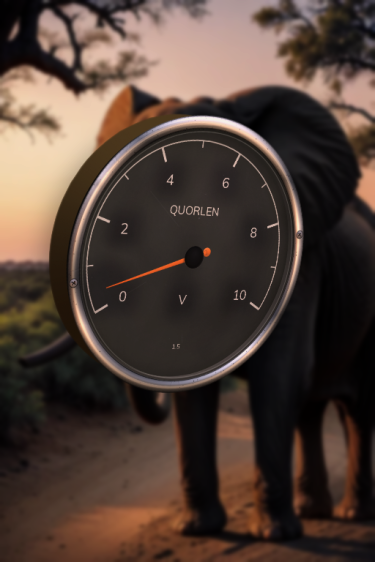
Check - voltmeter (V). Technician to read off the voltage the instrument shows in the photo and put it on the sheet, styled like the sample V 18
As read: V 0.5
